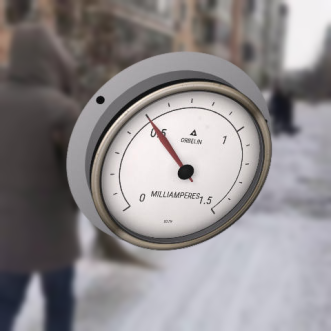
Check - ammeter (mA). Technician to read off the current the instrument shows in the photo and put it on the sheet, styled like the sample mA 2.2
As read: mA 0.5
